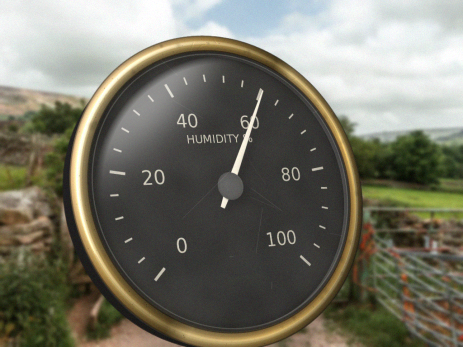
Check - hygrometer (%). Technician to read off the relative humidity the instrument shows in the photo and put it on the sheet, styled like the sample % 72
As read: % 60
